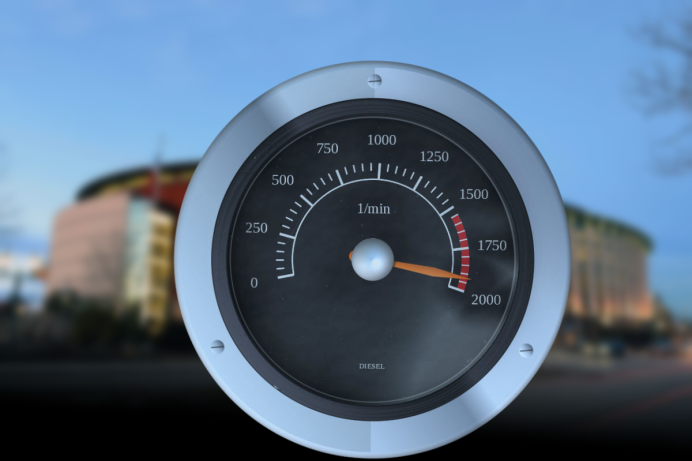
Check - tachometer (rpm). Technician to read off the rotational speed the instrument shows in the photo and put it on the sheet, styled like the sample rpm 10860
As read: rpm 1925
